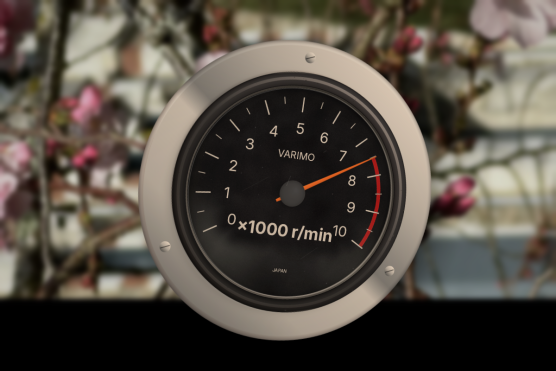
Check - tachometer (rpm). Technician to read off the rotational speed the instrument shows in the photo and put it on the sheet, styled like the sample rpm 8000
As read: rpm 7500
